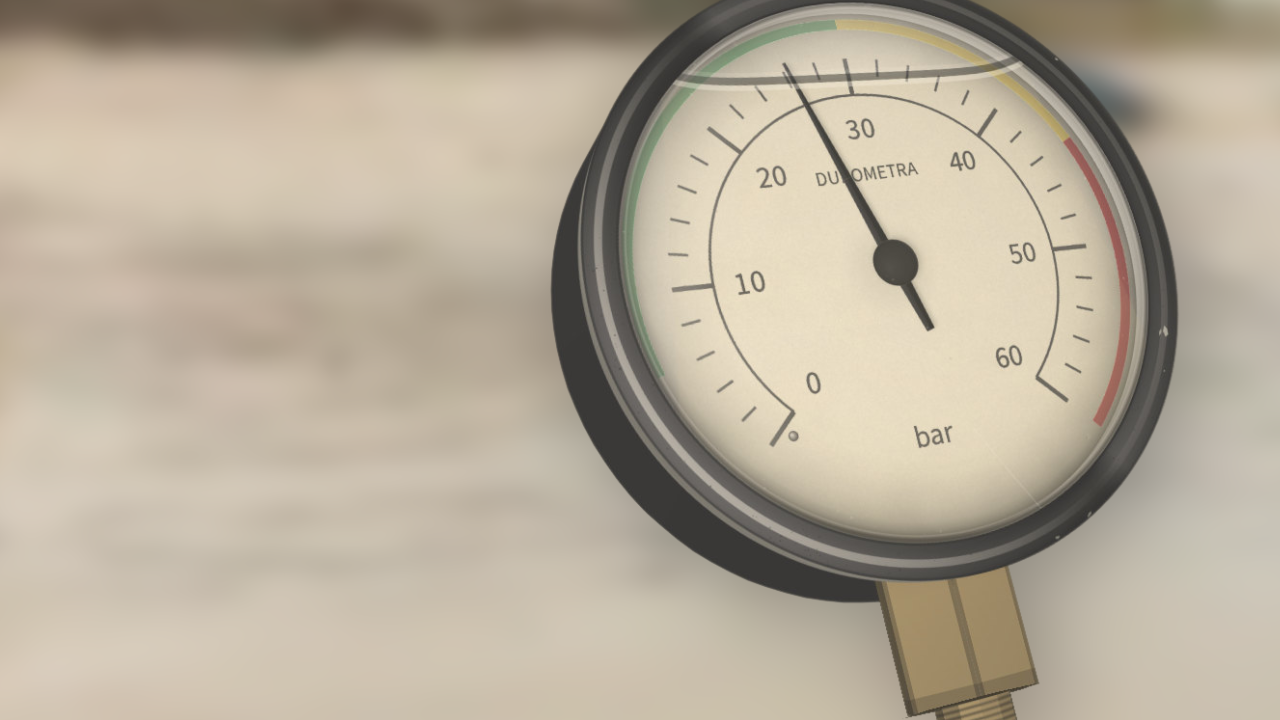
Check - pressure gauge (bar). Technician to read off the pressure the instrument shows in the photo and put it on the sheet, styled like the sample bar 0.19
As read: bar 26
